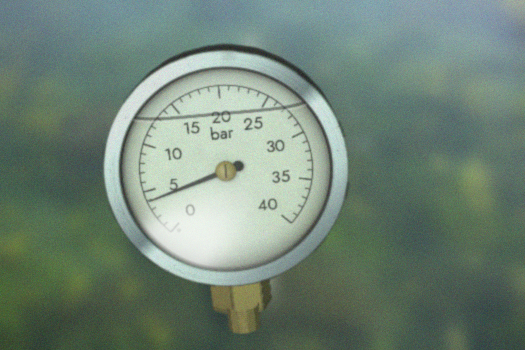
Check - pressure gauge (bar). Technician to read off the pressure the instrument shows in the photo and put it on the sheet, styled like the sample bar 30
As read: bar 4
